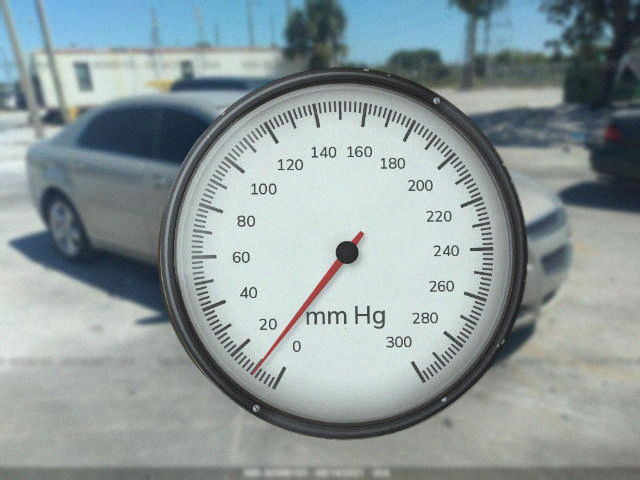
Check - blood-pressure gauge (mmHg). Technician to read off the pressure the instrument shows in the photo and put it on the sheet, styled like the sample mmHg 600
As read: mmHg 10
